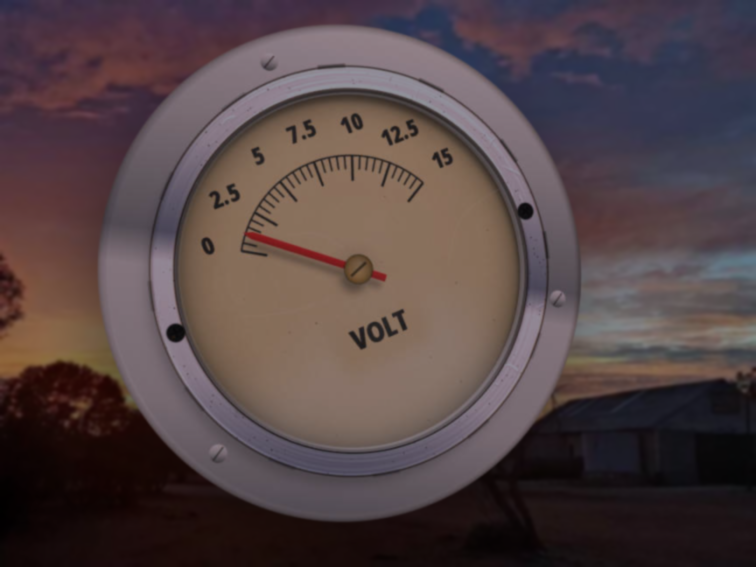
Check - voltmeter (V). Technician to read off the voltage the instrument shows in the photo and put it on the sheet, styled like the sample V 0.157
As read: V 1
